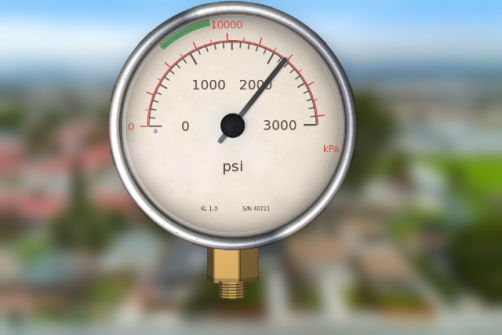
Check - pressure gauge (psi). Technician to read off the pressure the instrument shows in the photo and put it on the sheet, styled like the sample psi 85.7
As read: psi 2150
